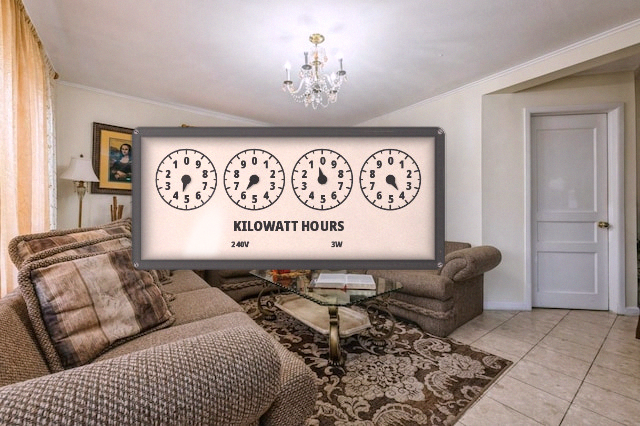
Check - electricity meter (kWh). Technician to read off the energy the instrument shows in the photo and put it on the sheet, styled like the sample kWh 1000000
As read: kWh 4604
